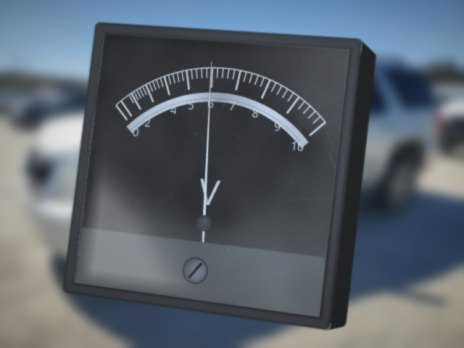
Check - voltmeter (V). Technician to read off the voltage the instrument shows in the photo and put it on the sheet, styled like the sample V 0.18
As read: V 6
